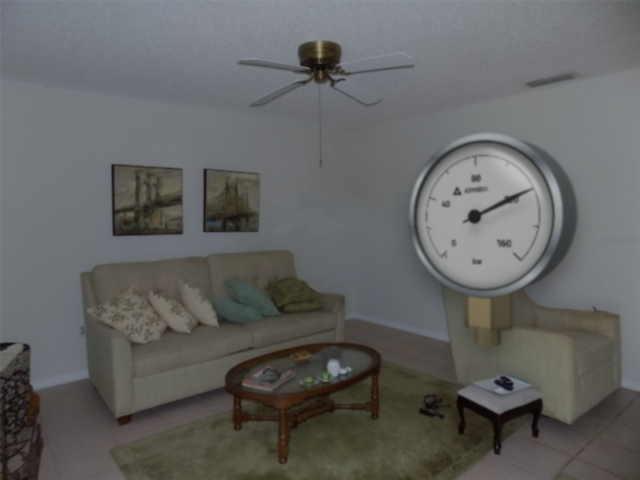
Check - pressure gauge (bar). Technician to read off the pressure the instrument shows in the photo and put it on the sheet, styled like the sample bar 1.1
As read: bar 120
